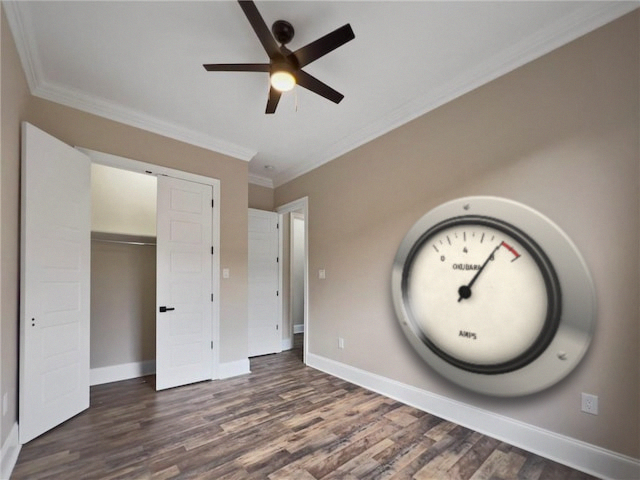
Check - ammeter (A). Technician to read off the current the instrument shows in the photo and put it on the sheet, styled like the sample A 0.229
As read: A 8
